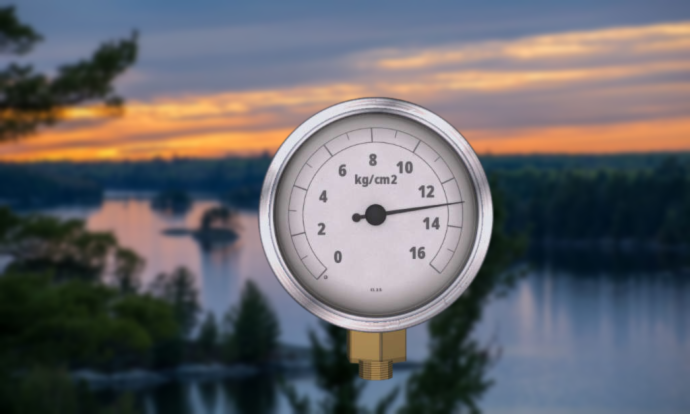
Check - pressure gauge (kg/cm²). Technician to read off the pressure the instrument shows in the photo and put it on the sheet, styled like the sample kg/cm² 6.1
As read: kg/cm² 13
